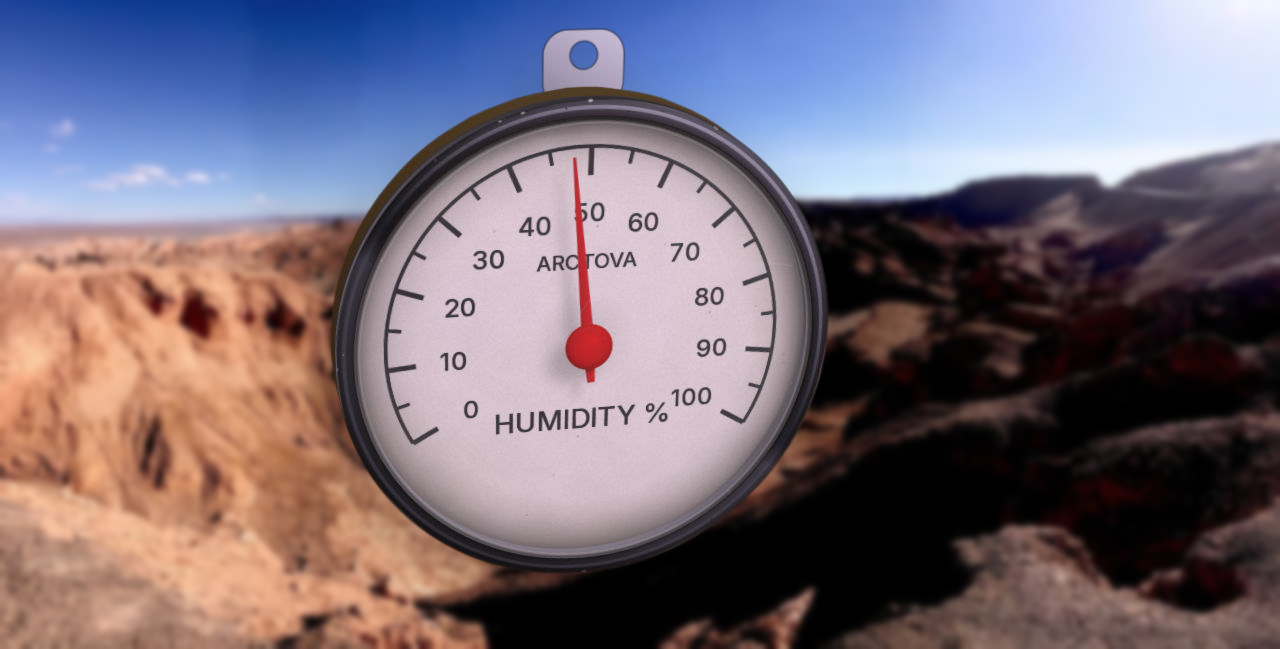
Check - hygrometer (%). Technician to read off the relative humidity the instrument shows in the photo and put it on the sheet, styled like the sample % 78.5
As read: % 47.5
